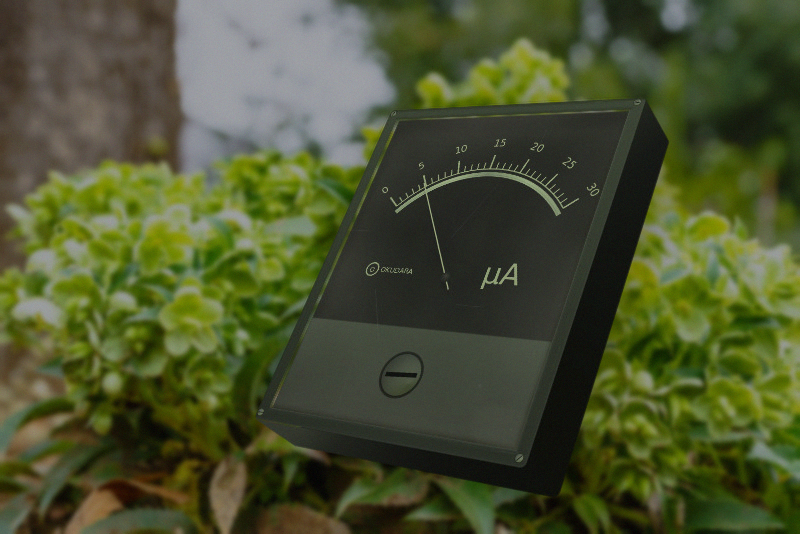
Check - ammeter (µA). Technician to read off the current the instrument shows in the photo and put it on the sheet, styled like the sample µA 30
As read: µA 5
